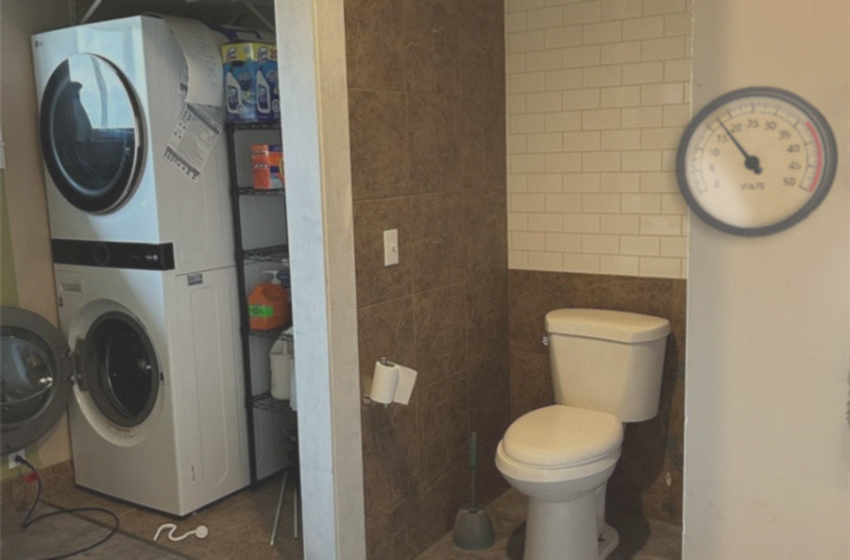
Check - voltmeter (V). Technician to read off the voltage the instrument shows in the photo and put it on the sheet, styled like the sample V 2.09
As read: V 17.5
